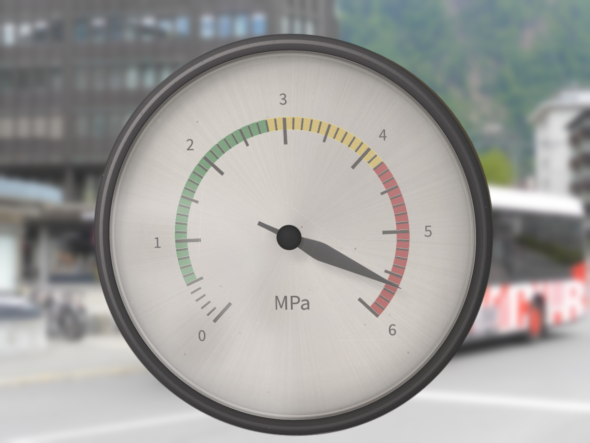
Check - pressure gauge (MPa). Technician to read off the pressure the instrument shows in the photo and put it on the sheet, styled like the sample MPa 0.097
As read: MPa 5.6
